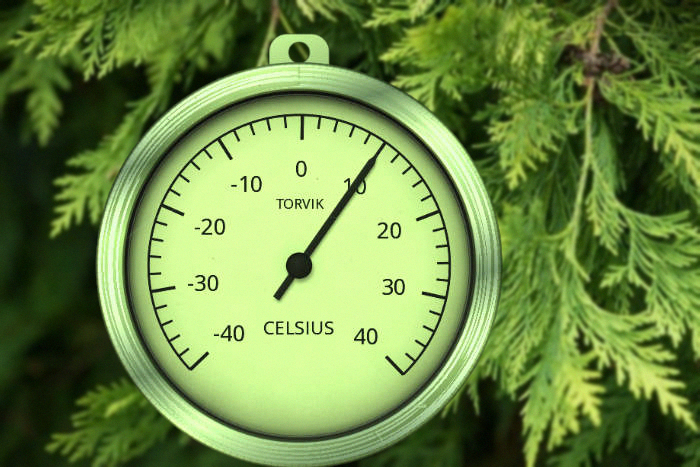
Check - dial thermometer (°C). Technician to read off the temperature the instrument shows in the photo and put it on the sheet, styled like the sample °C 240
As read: °C 10
